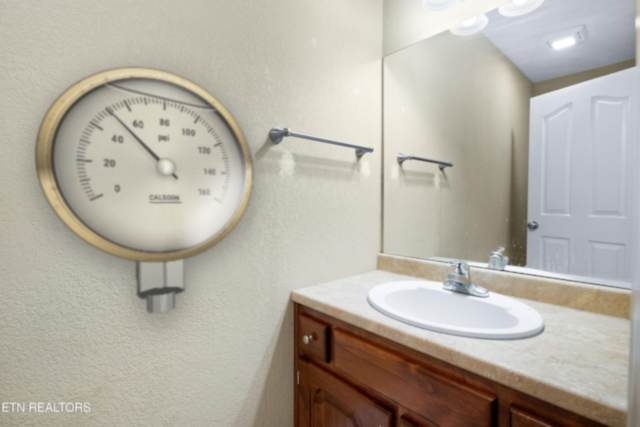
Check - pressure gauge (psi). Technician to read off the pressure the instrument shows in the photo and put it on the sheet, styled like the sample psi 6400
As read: psi 50
